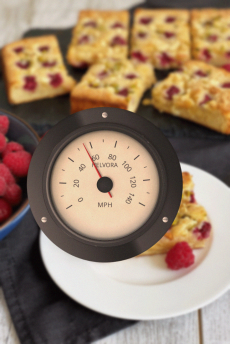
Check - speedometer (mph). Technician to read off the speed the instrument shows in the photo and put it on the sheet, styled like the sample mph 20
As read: mph 55
